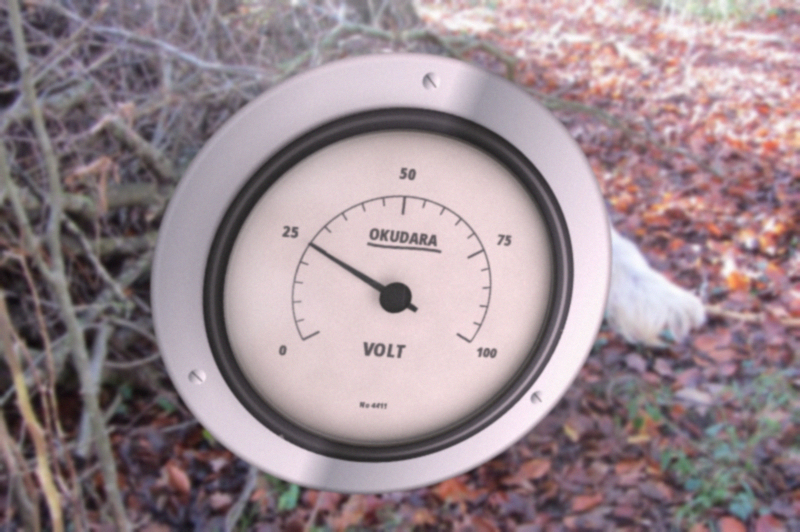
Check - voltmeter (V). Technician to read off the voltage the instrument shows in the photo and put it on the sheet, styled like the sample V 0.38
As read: V 25
